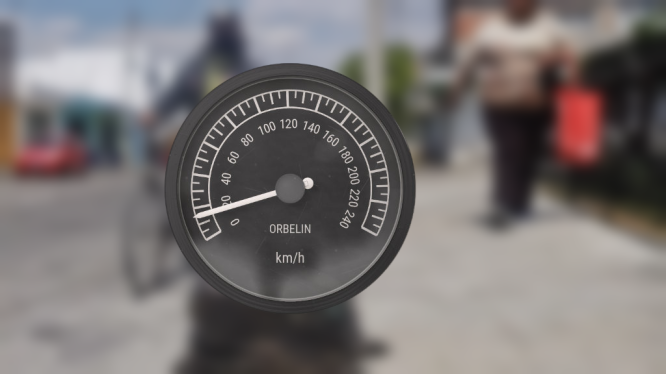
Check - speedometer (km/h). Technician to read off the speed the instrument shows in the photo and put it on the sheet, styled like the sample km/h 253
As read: km/h 15
